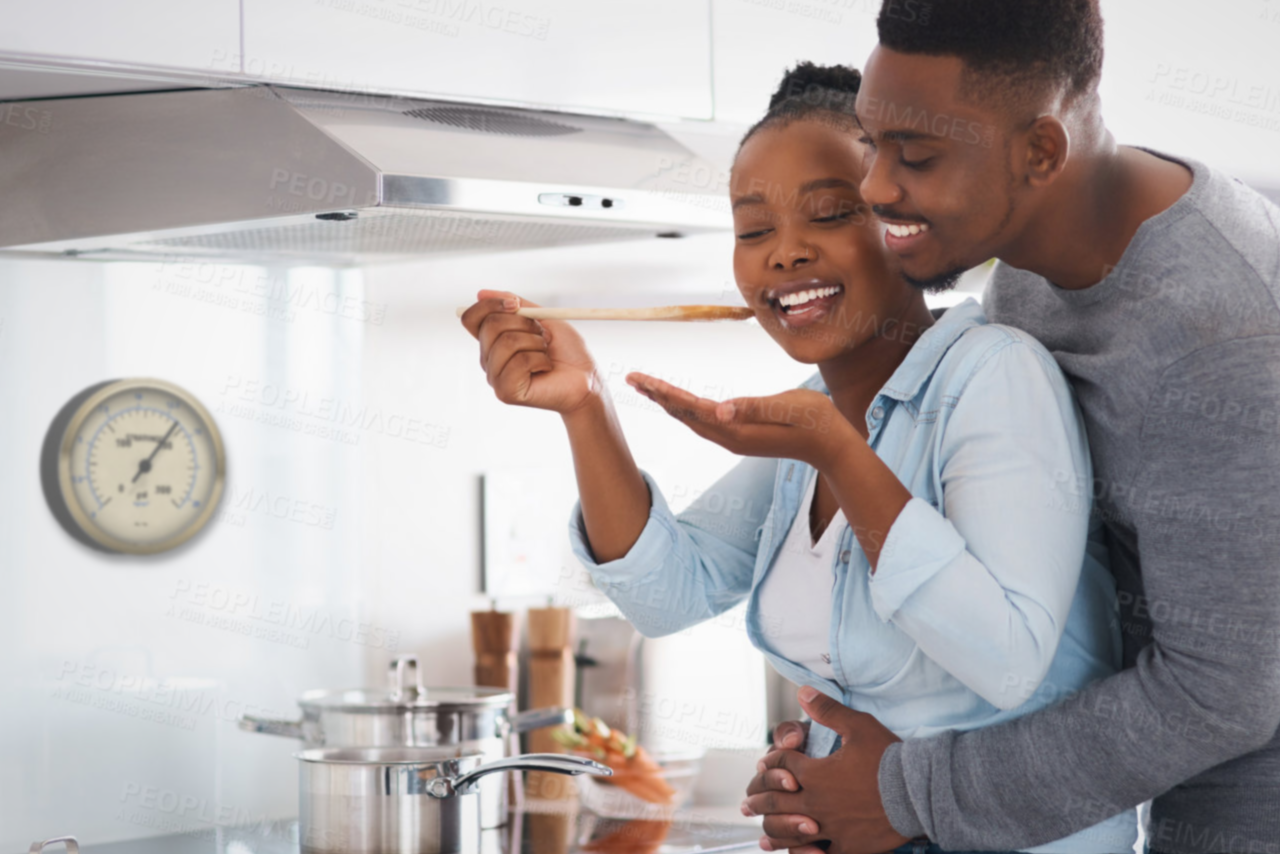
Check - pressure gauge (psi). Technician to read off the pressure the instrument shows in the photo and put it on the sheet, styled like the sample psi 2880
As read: psi 190
